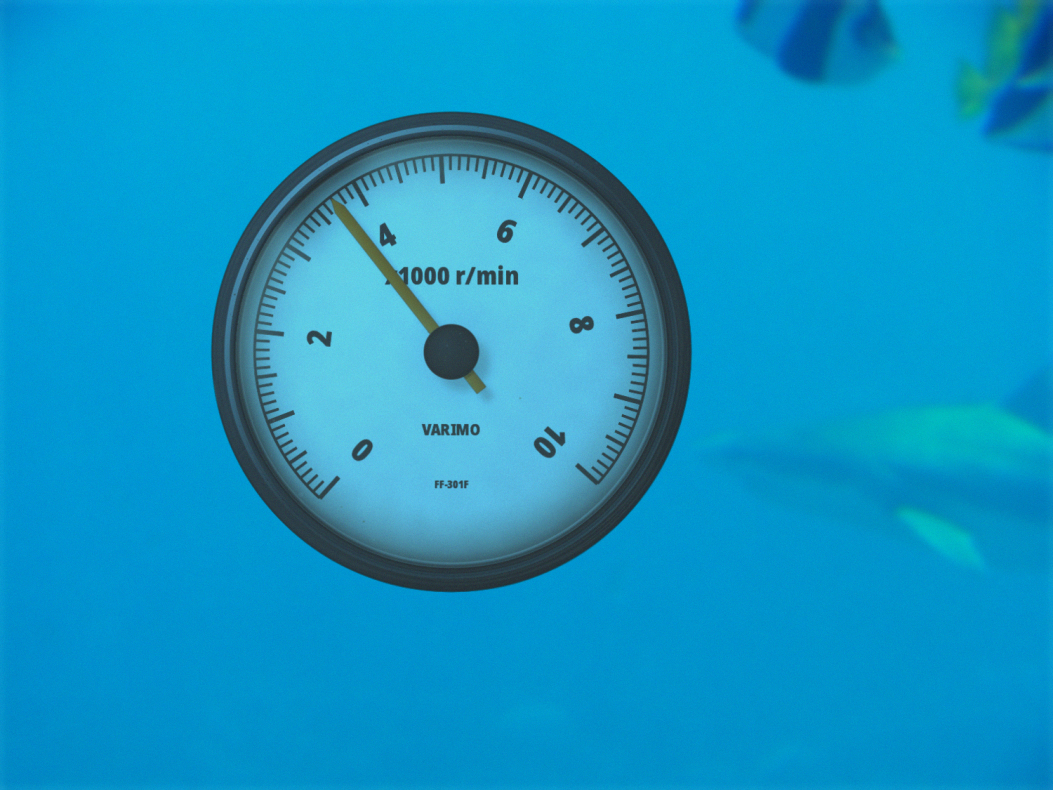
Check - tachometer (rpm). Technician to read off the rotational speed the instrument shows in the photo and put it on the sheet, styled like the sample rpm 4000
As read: rpm 3700
